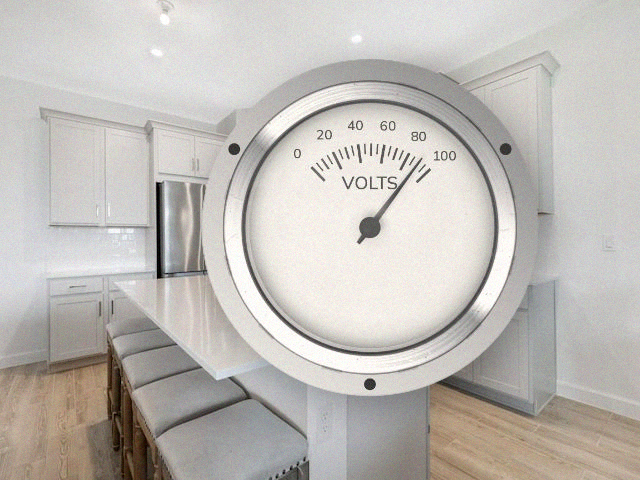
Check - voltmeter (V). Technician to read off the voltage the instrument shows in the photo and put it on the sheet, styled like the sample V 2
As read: V 90
